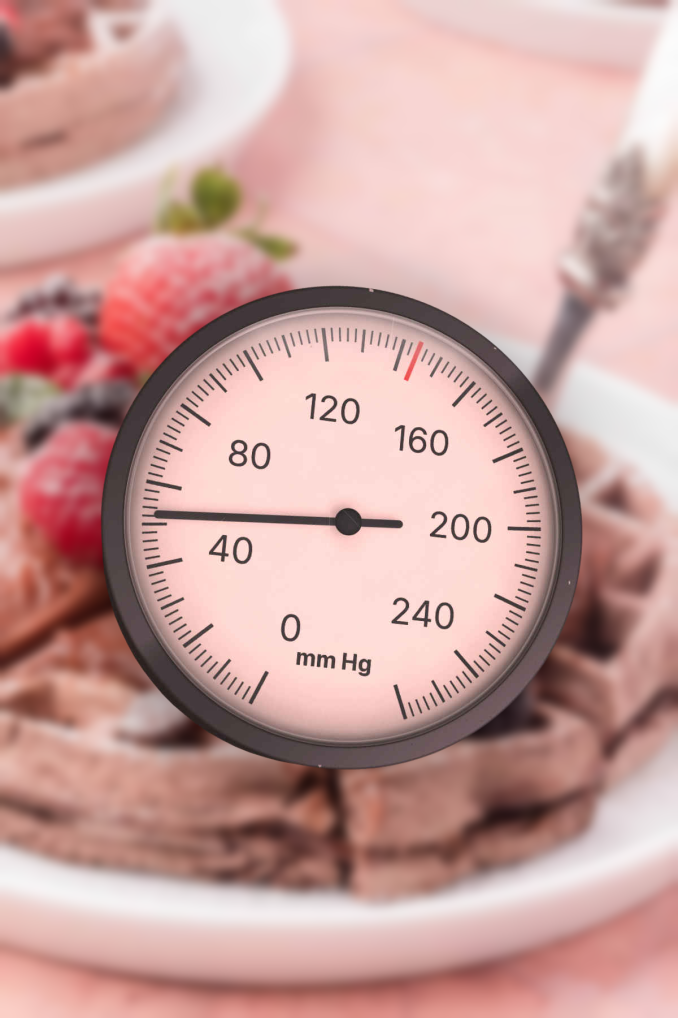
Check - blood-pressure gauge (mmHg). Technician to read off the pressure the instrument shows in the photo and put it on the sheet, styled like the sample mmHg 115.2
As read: mmHg 52
